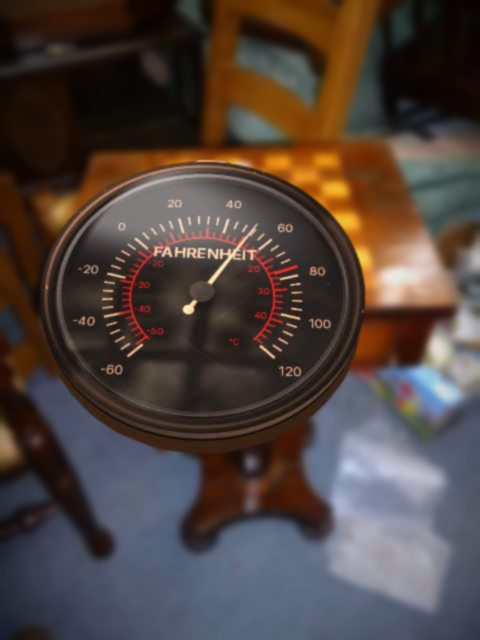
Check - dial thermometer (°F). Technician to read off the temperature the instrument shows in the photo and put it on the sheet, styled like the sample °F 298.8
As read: °F 52
